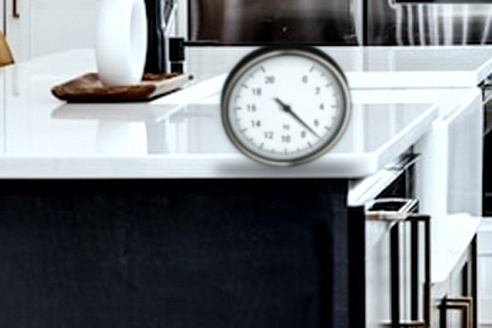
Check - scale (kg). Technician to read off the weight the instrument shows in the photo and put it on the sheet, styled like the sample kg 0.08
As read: kg 7
